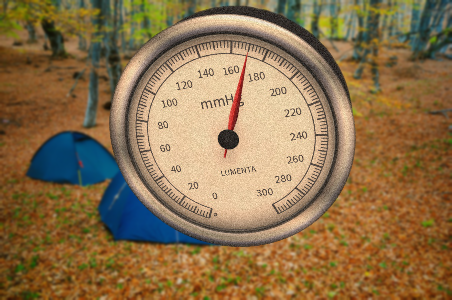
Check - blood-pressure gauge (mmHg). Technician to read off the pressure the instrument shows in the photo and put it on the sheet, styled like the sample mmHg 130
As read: mmHg 170
